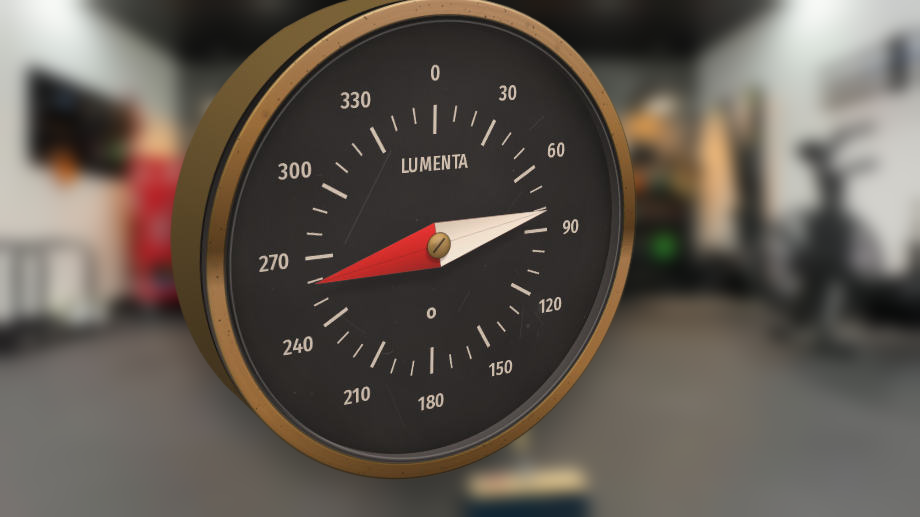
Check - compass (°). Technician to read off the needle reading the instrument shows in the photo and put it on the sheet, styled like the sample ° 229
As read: ° 260
